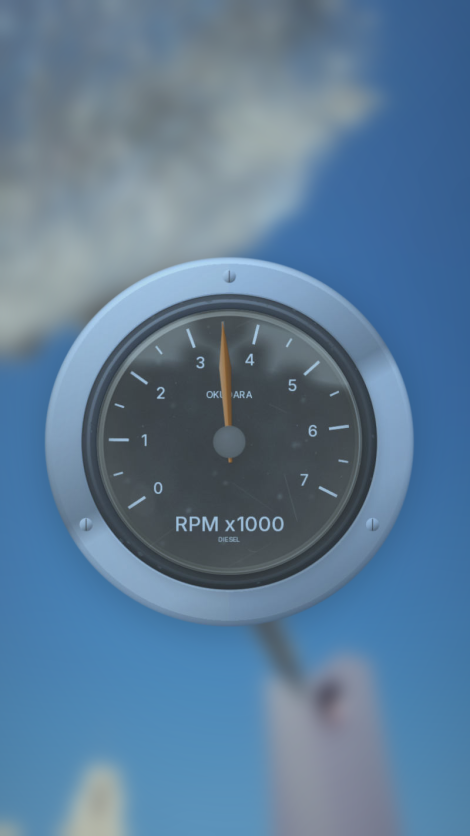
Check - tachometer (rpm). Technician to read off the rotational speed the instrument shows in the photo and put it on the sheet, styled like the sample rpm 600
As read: rpm 3500
